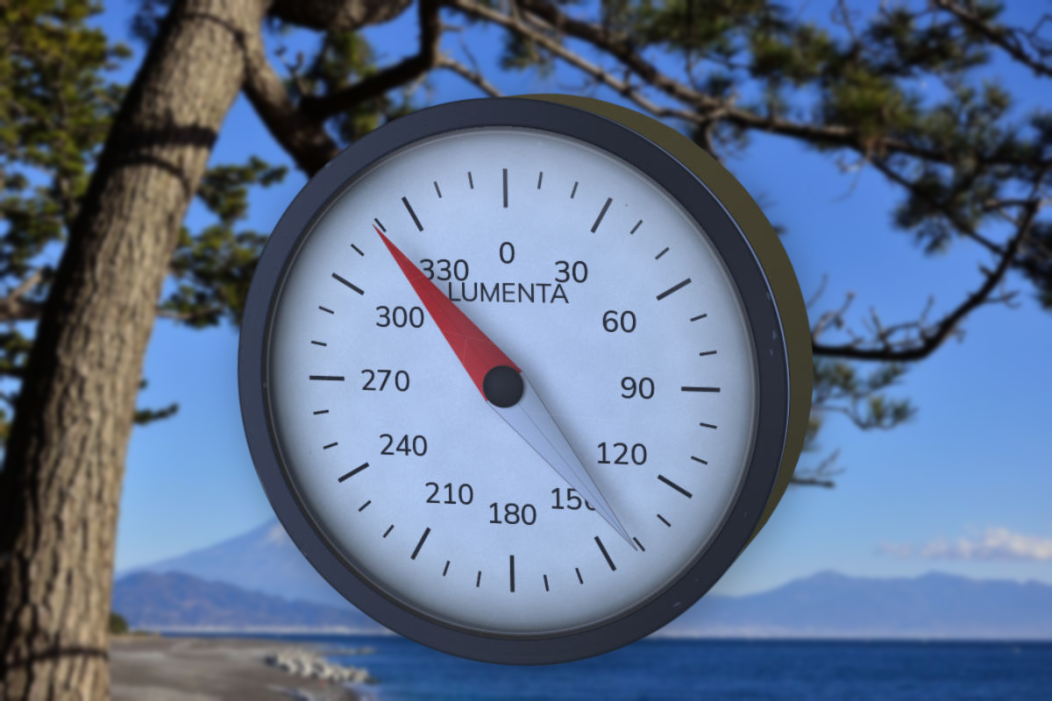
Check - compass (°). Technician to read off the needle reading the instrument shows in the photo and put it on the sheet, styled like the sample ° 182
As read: ° 320
